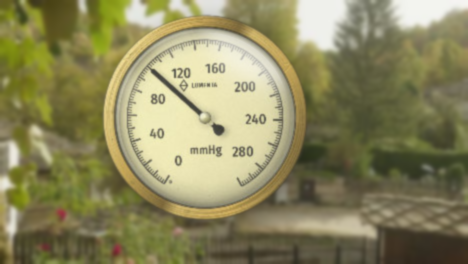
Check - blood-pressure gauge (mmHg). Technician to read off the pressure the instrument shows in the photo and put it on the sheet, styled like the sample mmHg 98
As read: mmHg 100
